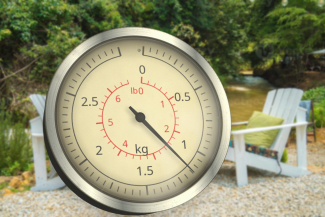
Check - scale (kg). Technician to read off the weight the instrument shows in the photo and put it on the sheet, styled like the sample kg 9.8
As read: kg 1.15
